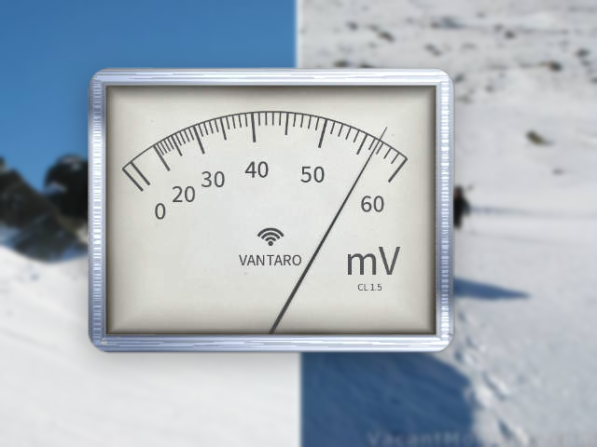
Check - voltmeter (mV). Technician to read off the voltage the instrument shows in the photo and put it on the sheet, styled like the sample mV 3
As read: mV 56.5
